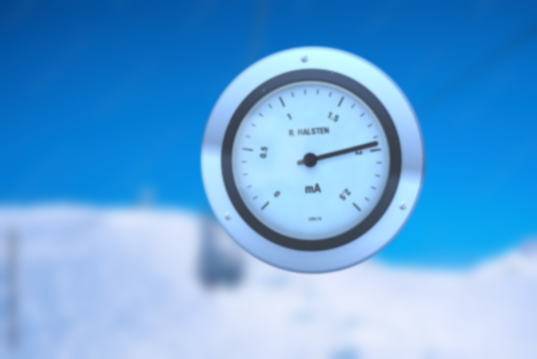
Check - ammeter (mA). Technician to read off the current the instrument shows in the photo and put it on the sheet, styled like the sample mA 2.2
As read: mA 1.95
